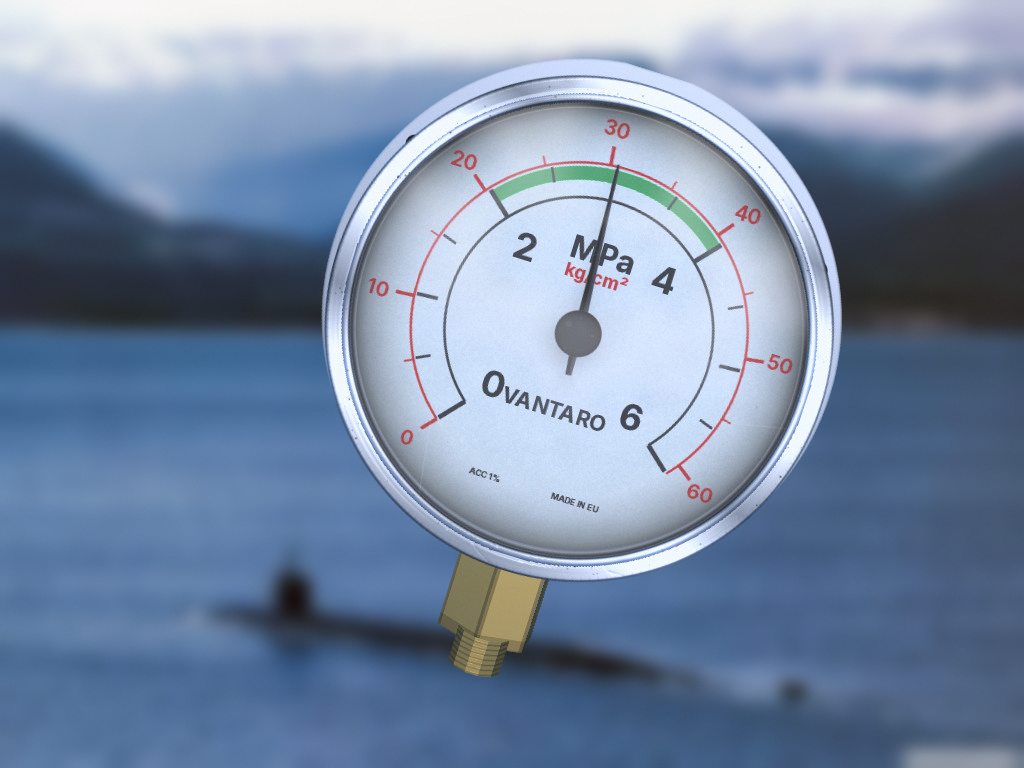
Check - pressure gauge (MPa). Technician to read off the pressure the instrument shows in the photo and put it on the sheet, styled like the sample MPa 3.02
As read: MPa 3
